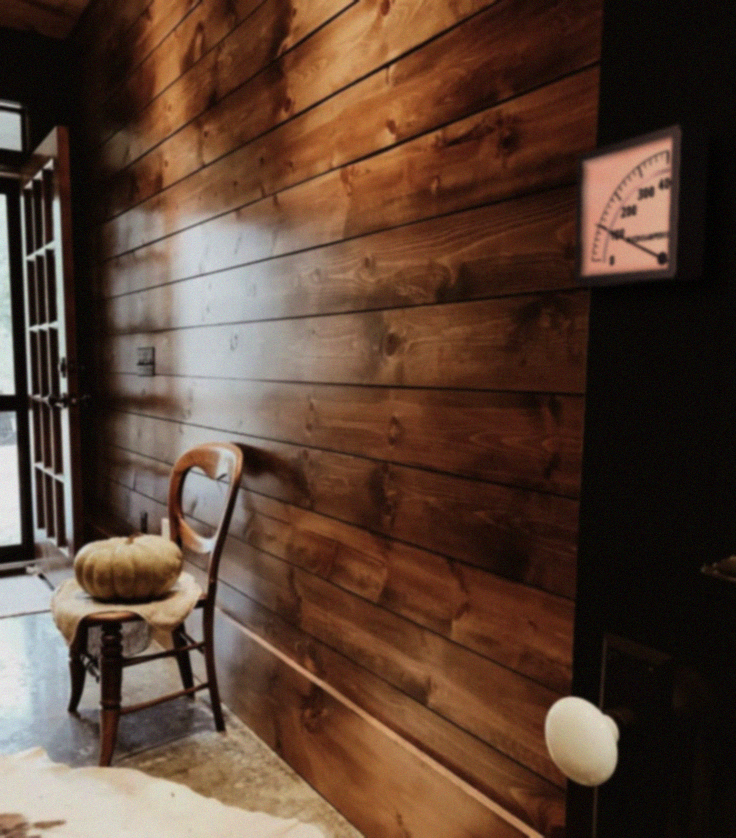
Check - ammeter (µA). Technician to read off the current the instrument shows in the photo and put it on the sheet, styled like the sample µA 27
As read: µA 100
